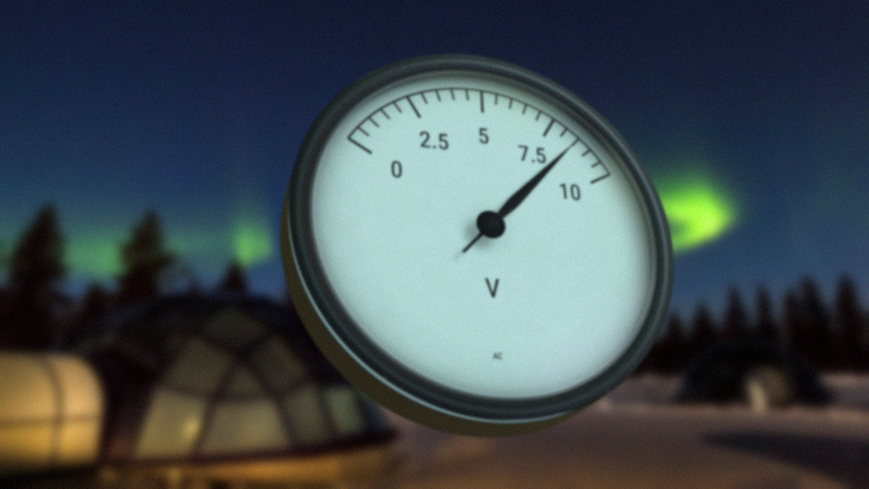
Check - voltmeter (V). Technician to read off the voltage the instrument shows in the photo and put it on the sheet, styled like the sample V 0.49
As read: V 8.5
